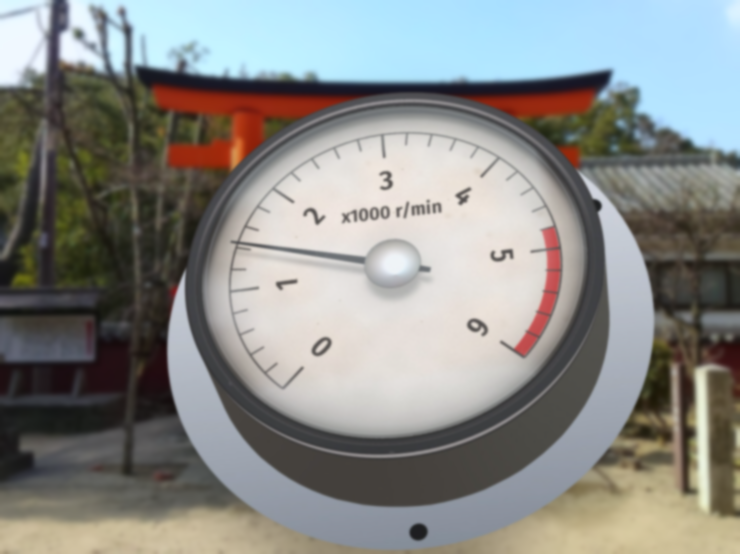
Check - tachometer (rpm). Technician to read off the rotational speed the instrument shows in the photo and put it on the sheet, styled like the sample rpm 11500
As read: rpm 1400
